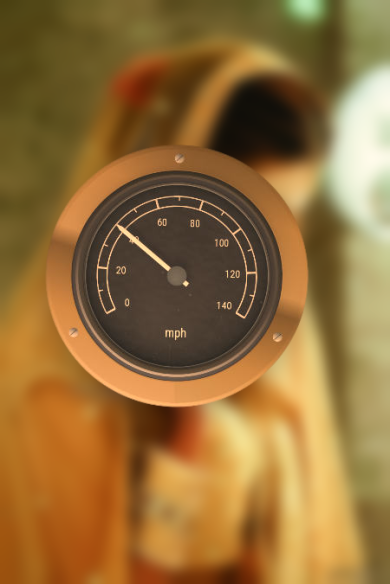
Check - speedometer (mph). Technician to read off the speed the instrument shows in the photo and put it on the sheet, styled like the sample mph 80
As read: mph 40
